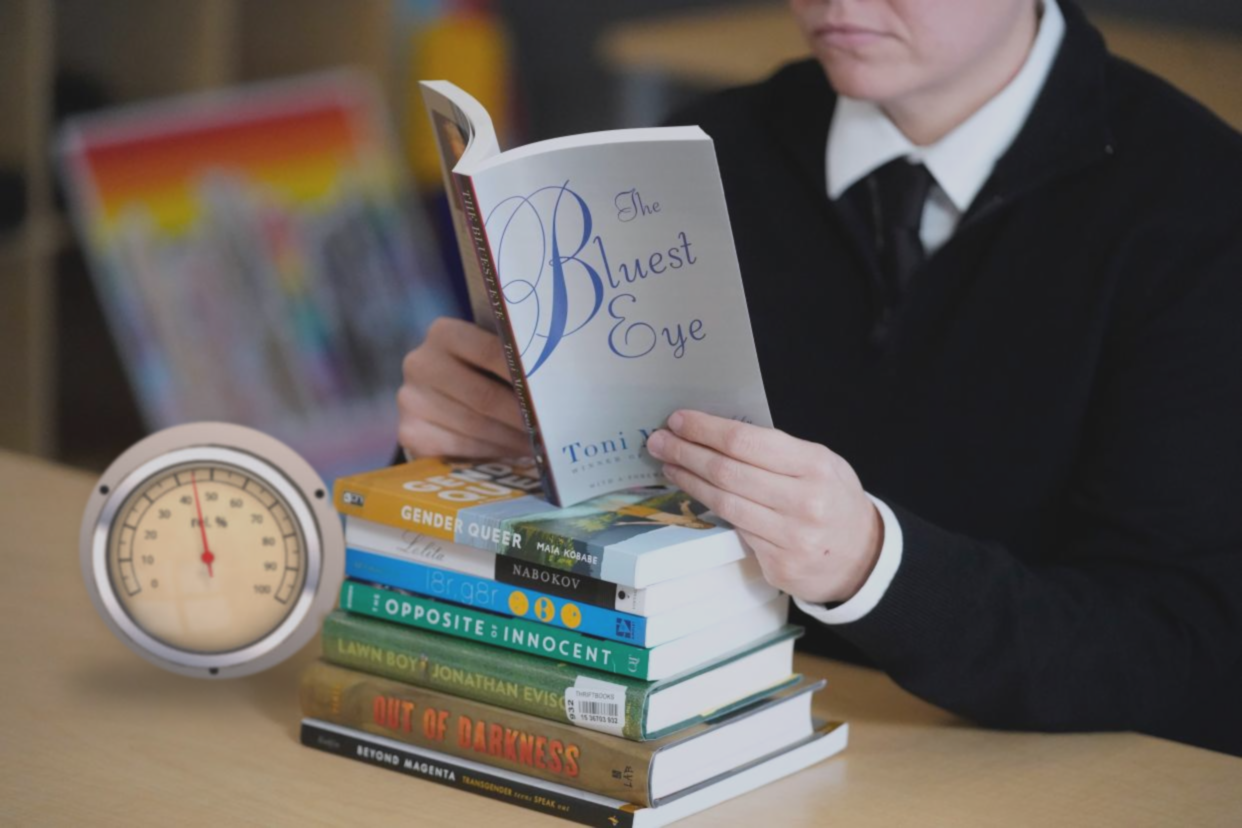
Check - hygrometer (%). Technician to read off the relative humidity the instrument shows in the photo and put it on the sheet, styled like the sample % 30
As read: % 45
